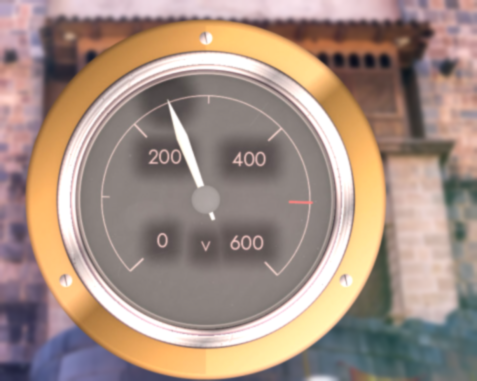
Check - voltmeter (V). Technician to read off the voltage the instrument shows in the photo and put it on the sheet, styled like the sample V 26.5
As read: V 250
